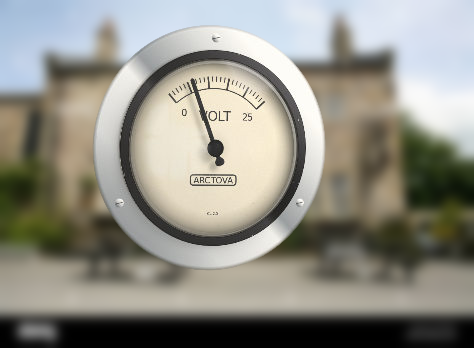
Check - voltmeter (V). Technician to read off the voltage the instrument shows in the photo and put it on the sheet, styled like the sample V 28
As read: V 6
